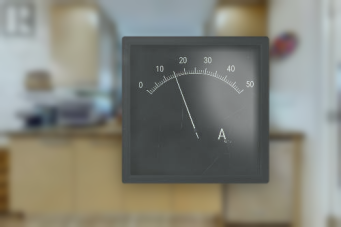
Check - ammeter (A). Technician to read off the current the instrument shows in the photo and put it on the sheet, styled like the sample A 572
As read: A 15
